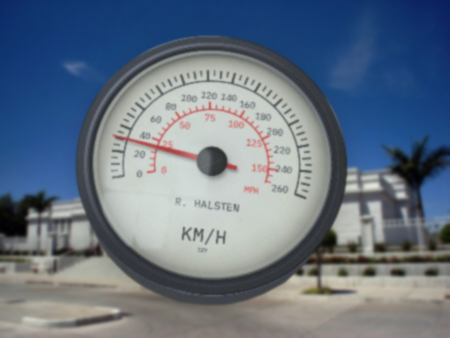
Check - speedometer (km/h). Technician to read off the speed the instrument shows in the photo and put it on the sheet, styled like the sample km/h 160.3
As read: km/h 30
